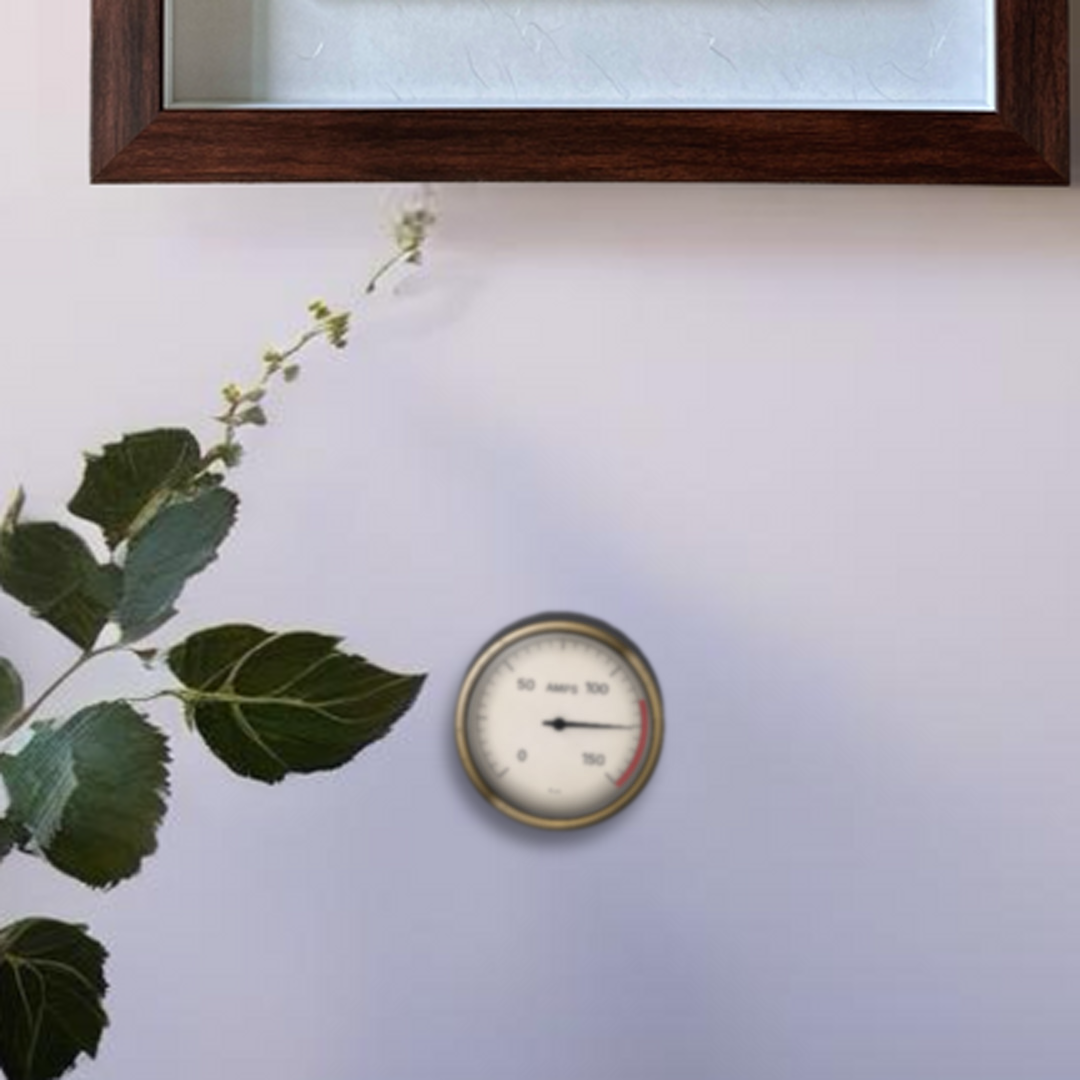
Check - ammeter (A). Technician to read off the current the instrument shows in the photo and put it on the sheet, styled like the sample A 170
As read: A 125
